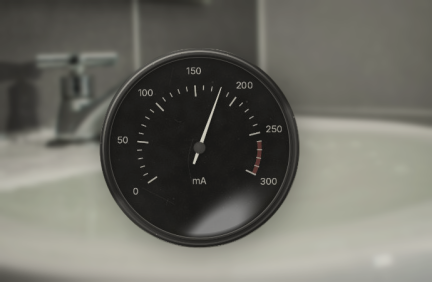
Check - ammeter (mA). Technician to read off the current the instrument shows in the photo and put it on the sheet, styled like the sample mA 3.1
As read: mA 180
